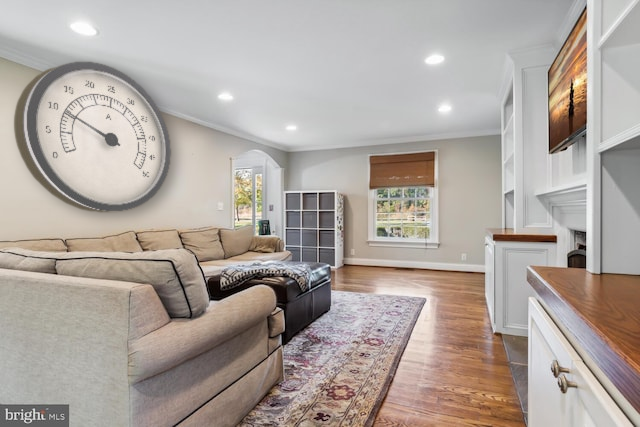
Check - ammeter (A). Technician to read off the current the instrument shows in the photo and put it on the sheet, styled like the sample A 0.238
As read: A 10
